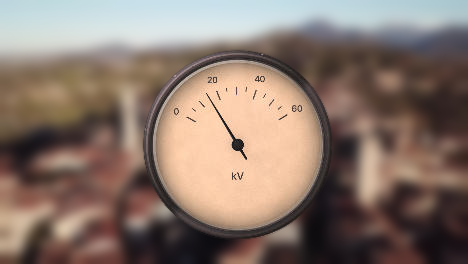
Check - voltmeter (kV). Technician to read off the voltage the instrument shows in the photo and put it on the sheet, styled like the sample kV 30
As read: kV 15
